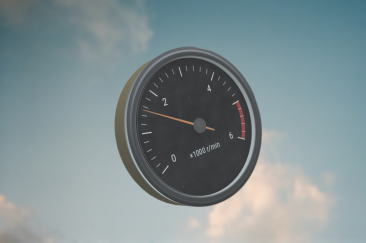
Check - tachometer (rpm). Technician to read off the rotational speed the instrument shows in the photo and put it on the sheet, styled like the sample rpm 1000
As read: rpm 1500
